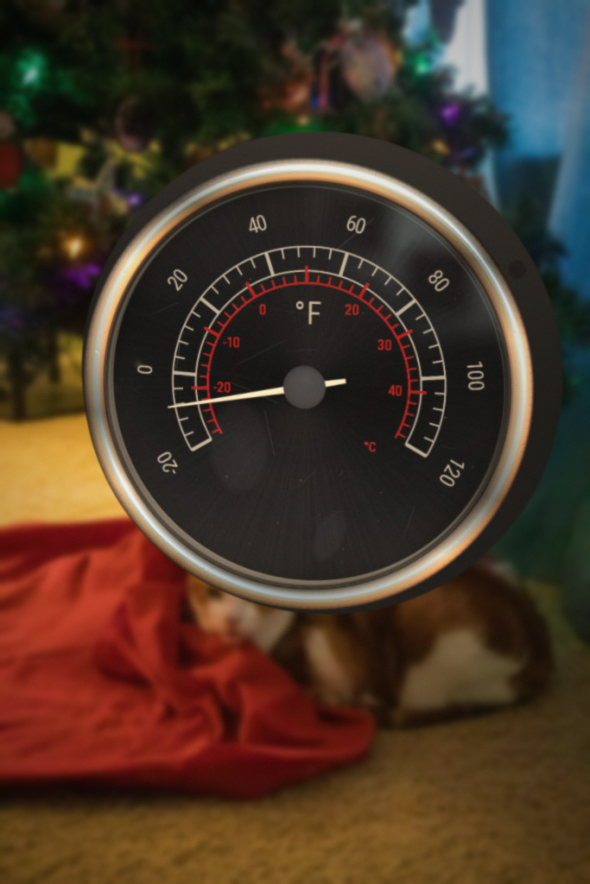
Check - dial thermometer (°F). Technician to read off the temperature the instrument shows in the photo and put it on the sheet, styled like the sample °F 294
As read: °F -8
